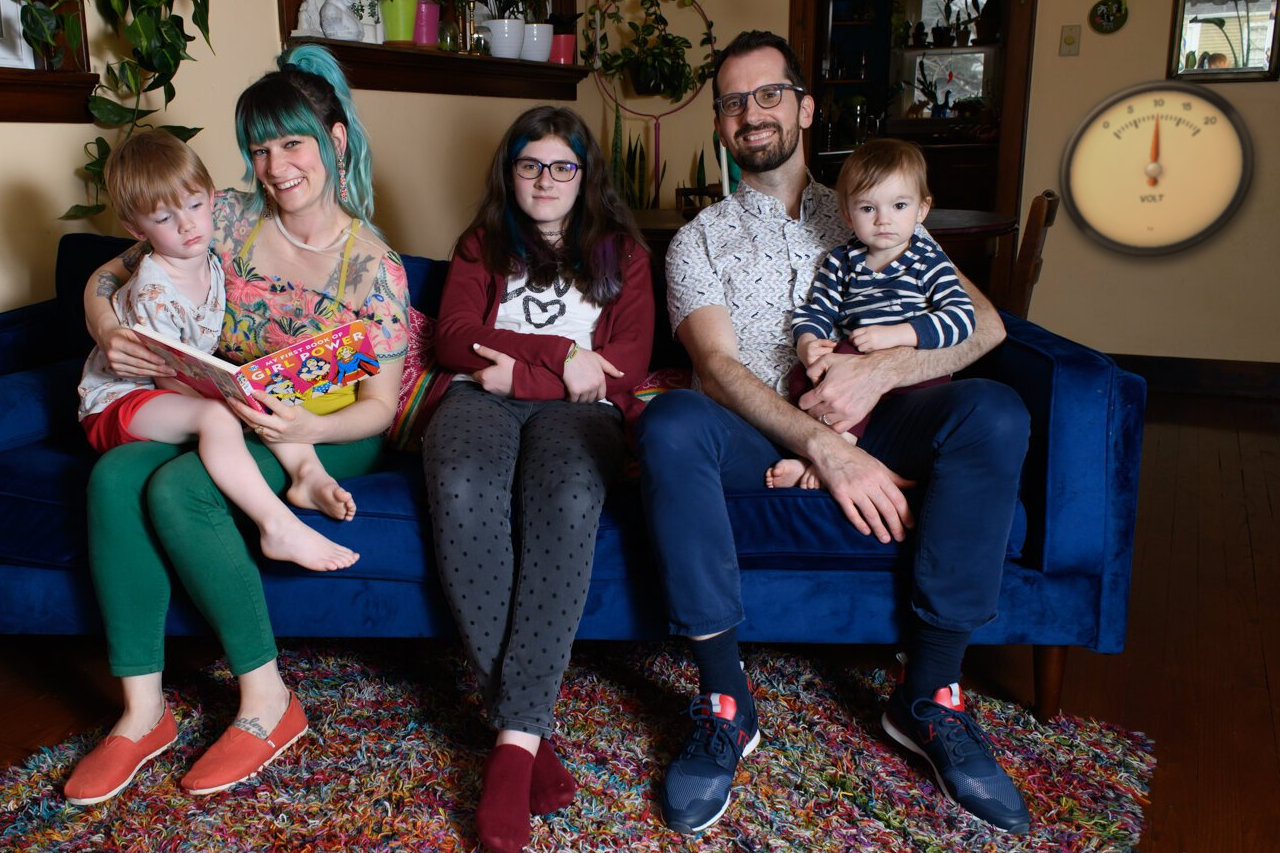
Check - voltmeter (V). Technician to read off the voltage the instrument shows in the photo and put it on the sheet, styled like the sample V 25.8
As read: V 10
